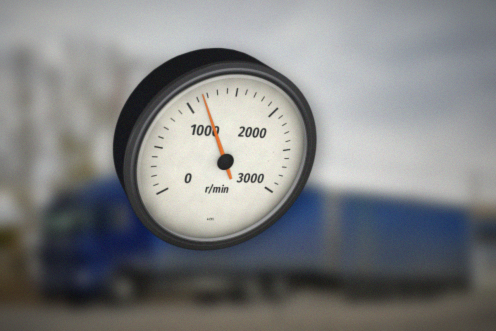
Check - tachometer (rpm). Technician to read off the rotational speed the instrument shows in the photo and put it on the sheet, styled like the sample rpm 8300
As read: rpm 1150
